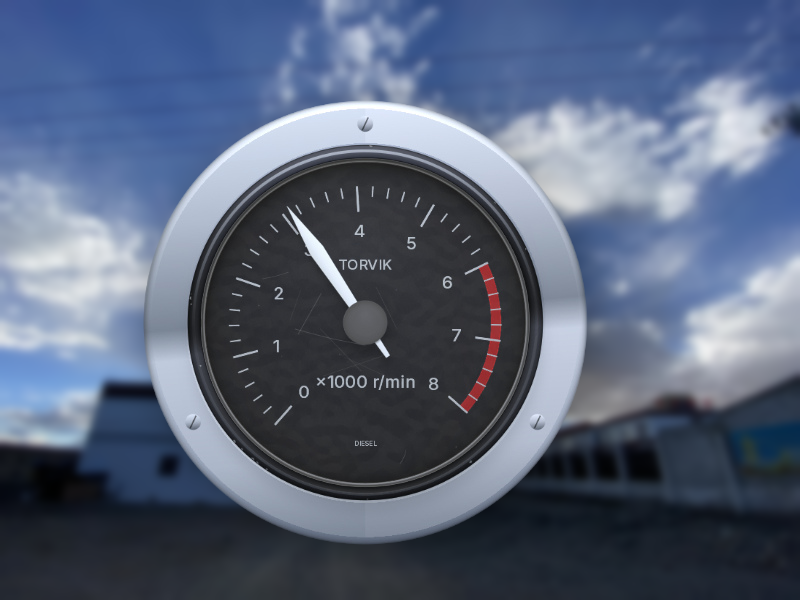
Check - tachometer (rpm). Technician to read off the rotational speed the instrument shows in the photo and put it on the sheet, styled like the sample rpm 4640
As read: rpm 3100
